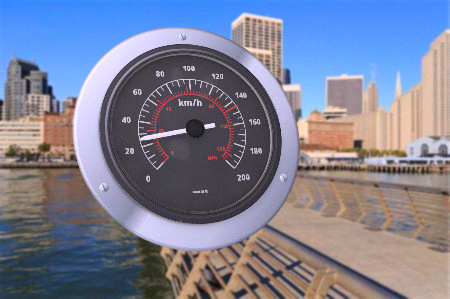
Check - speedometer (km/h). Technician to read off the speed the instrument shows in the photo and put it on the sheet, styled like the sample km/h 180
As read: km/h 25
